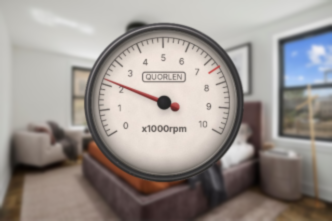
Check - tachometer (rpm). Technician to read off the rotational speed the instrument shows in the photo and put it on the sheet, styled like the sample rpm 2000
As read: rpm 2200
